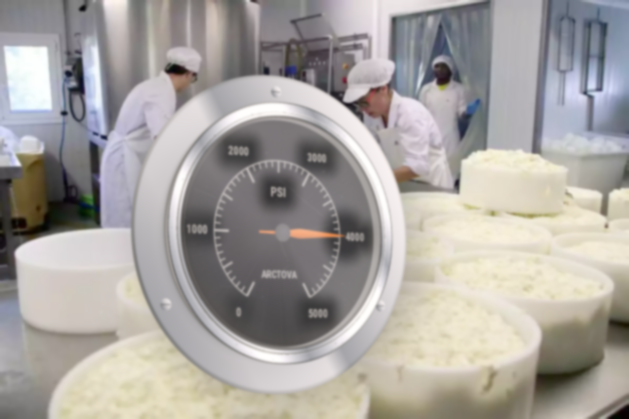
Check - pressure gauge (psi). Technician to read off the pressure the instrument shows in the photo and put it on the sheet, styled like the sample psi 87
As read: psi 4000
